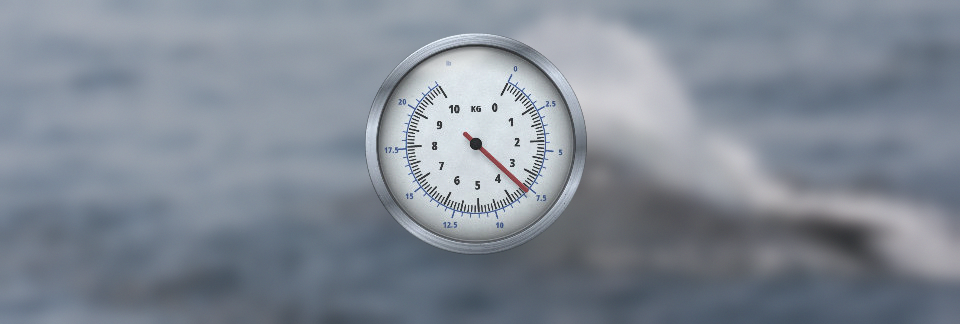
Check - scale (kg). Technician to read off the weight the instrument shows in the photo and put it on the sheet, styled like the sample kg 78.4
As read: kg 3.5
